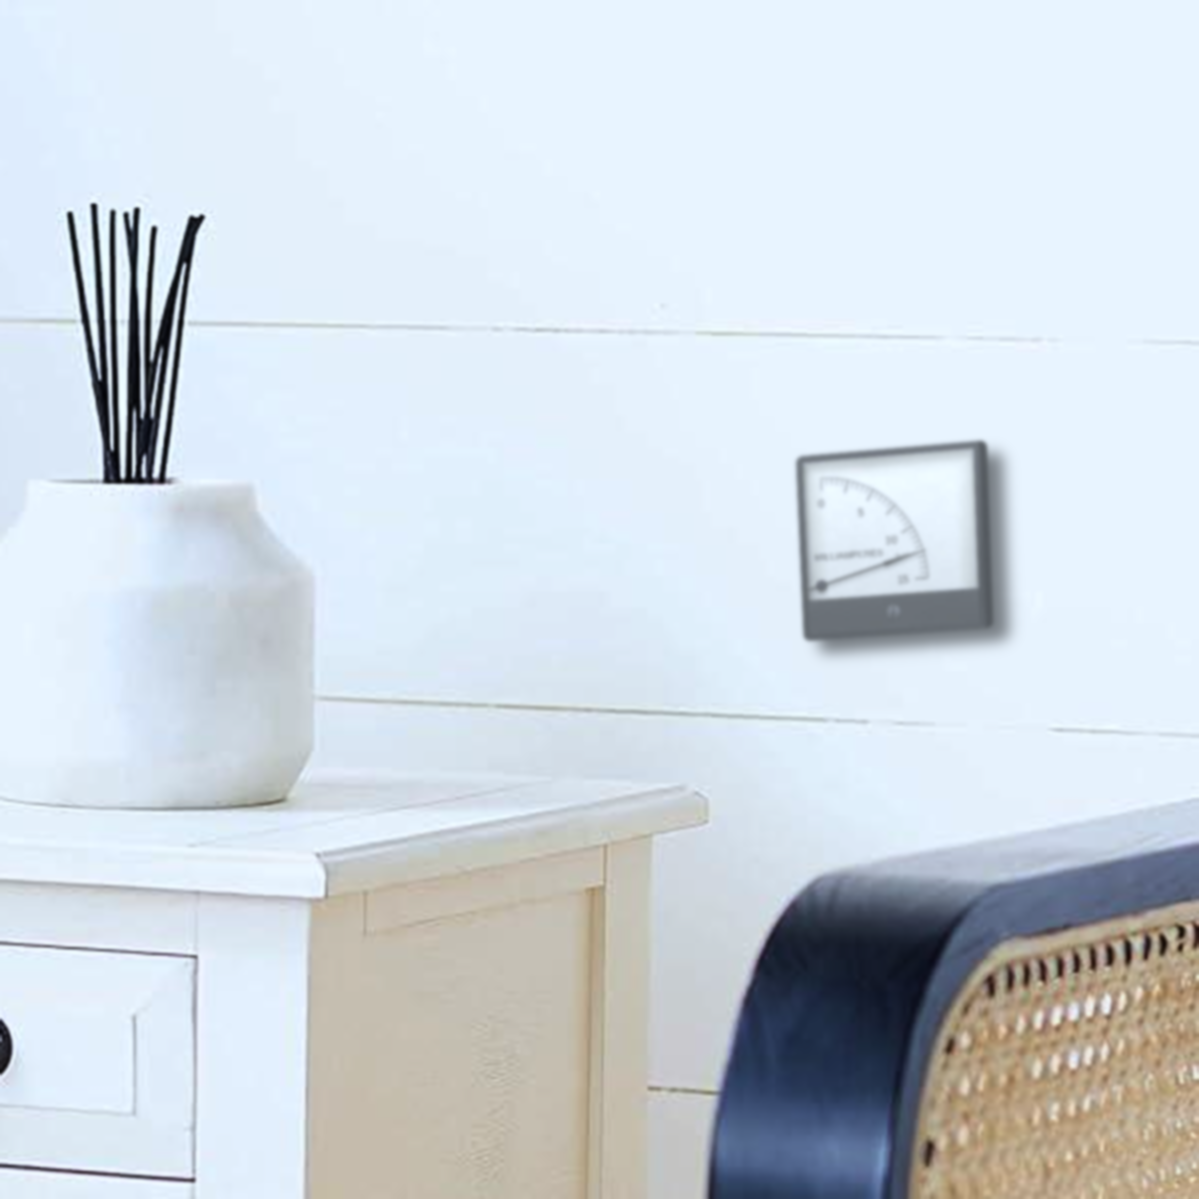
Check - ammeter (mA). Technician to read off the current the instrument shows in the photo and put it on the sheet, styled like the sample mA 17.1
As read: mA 12.5
